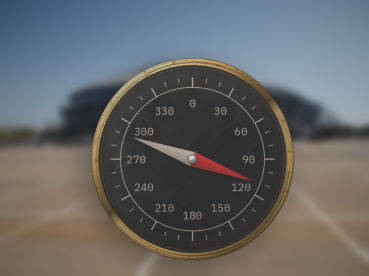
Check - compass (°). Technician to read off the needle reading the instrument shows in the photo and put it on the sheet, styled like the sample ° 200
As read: ° 110
